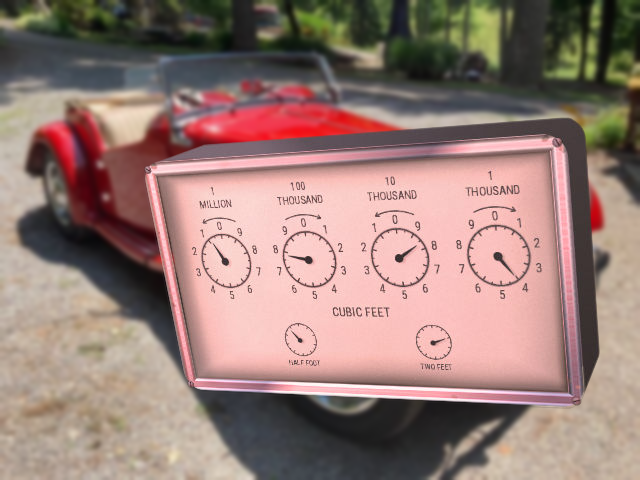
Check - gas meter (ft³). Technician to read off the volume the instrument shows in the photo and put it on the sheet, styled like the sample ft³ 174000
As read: ft³ 78400
